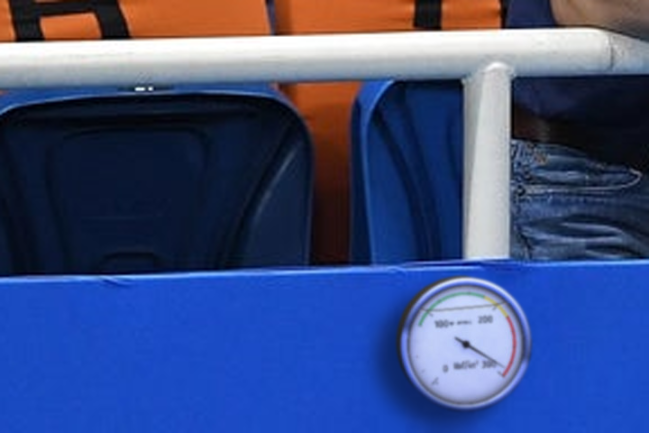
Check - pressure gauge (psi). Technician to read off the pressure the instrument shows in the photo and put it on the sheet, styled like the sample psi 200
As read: psi 290
